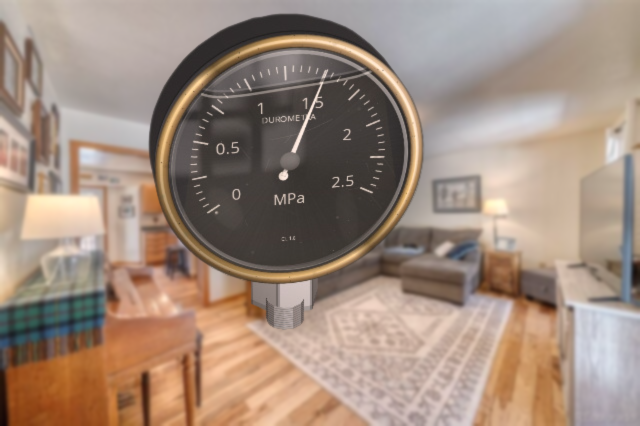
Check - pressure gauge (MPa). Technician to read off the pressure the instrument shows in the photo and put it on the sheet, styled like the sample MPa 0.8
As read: MPa 1.5
